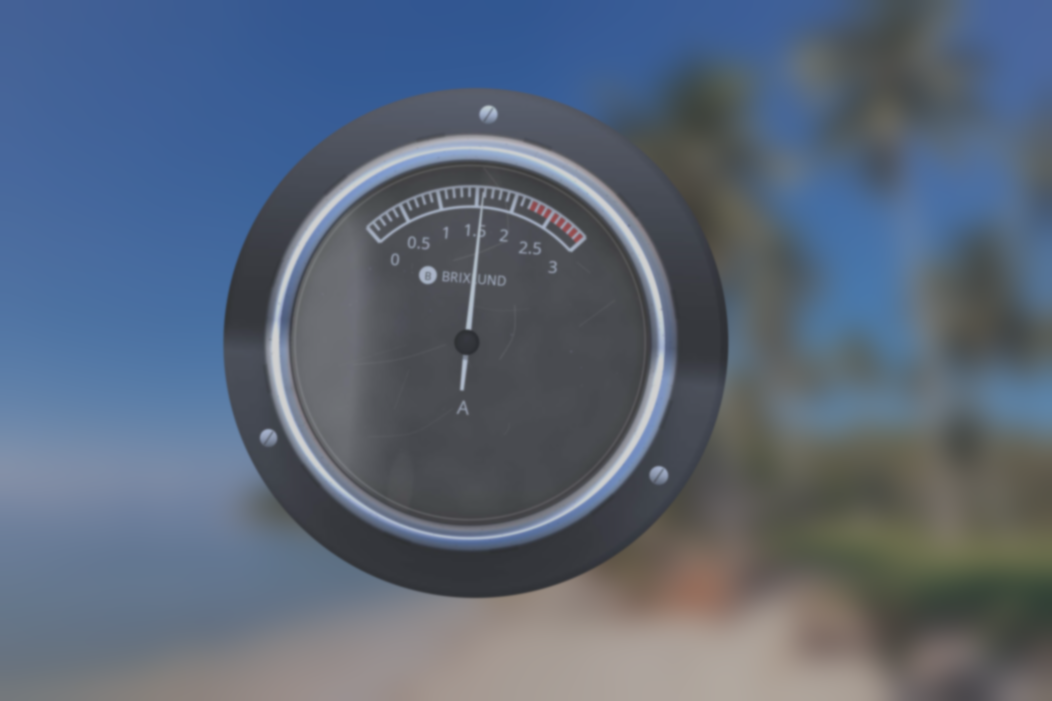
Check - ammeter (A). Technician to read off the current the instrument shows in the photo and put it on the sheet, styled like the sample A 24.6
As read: A 1.6
